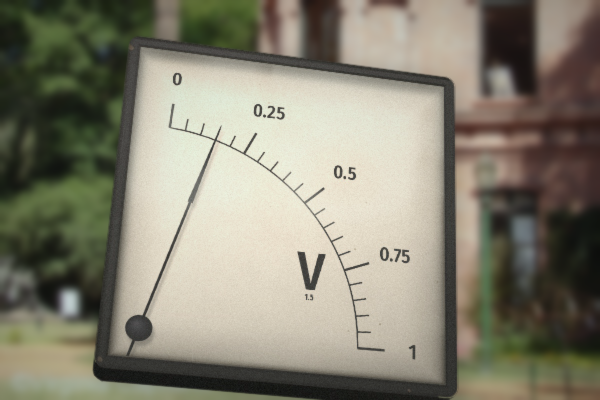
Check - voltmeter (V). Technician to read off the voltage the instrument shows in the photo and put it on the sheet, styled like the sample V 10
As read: V 0.15
